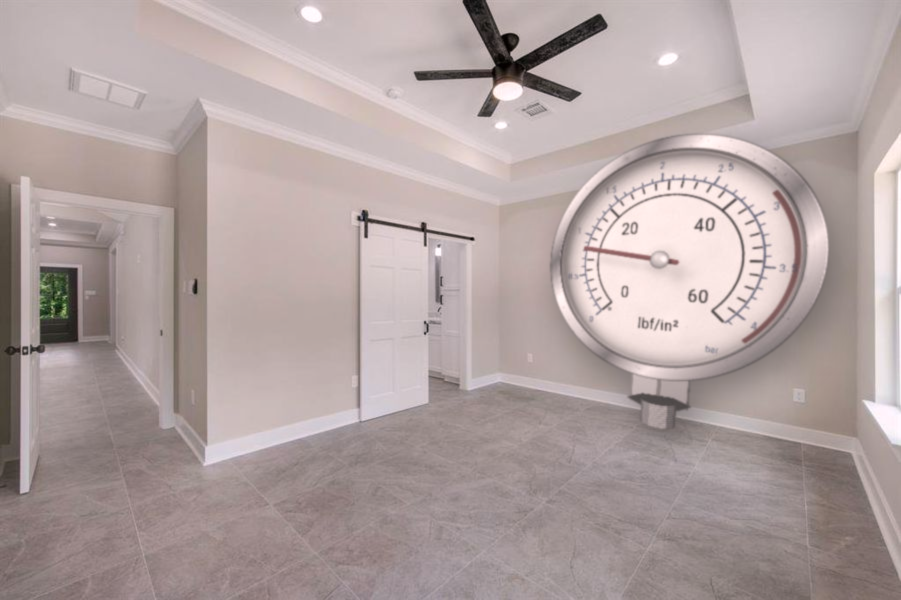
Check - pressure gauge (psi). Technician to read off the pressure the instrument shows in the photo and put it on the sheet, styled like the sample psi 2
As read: psi 12
